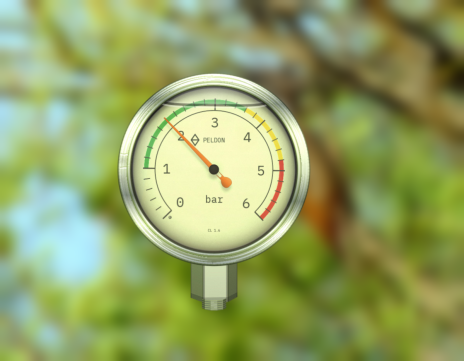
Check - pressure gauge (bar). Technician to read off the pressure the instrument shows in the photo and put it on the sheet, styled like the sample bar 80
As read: bar 2
